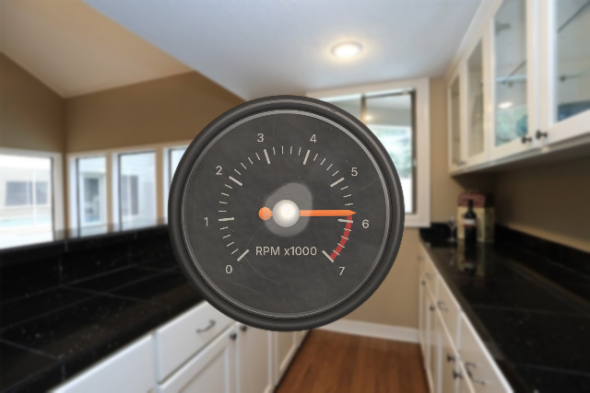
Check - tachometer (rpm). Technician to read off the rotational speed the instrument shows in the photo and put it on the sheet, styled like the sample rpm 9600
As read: rpm 5800
